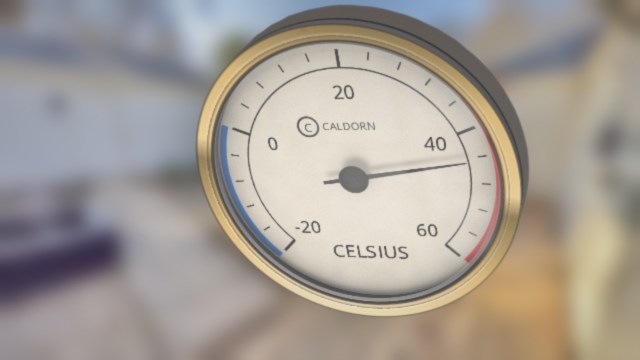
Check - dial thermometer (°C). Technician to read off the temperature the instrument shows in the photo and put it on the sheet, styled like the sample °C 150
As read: °C 44
